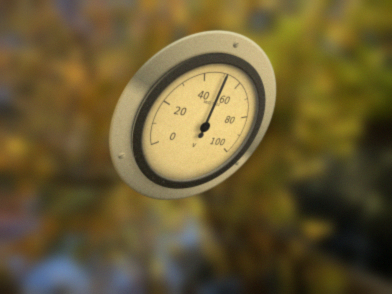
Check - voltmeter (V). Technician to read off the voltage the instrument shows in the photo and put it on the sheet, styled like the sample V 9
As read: V 50
